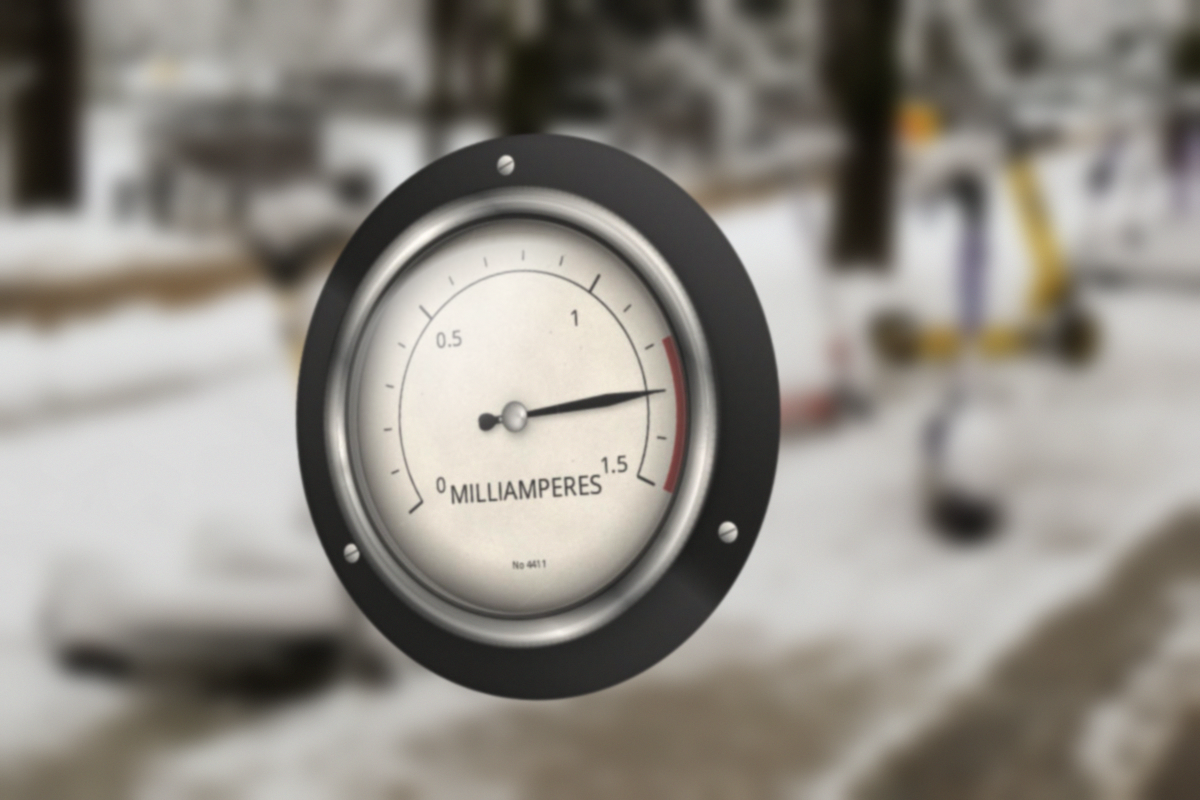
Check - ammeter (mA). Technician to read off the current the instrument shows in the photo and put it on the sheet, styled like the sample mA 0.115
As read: mA 1.3
